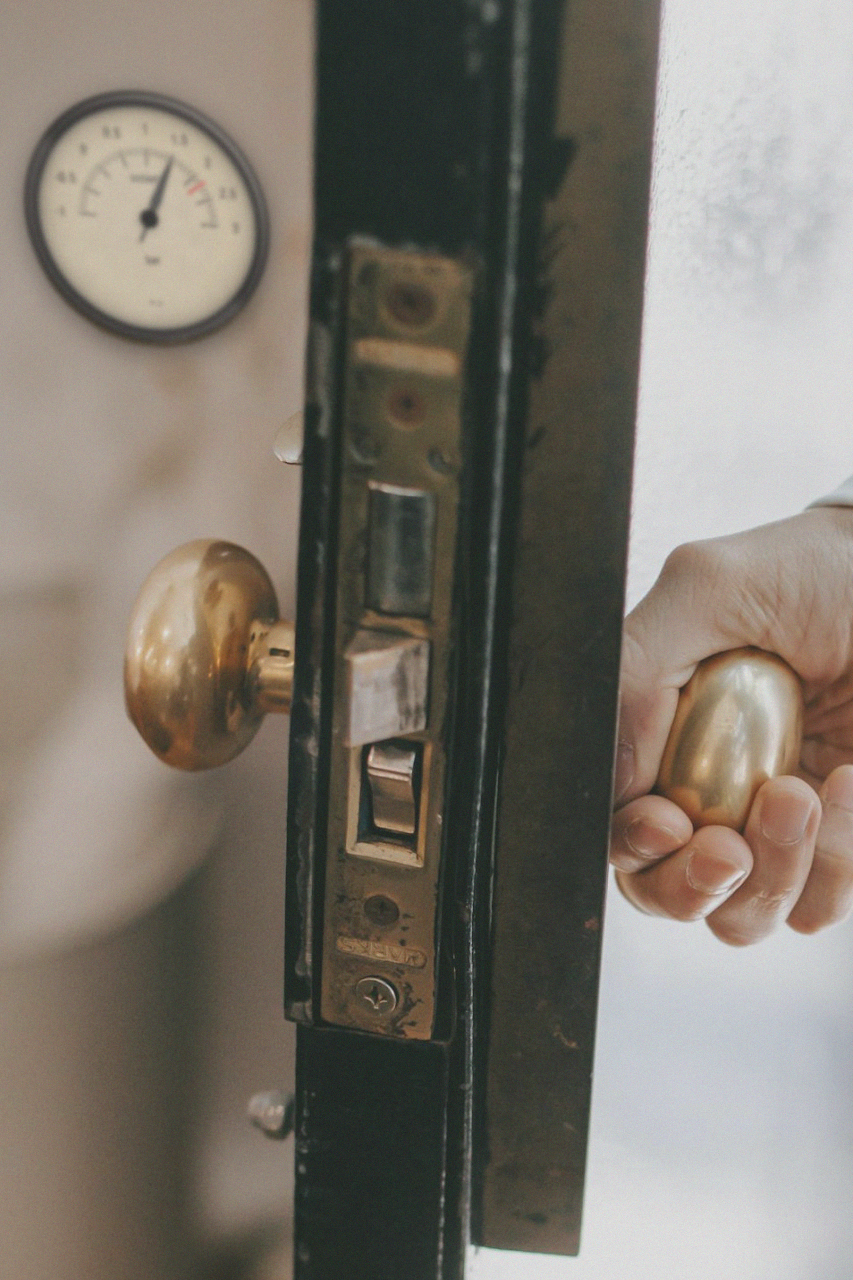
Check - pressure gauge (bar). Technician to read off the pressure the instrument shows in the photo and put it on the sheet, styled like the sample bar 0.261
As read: bar 1.5
